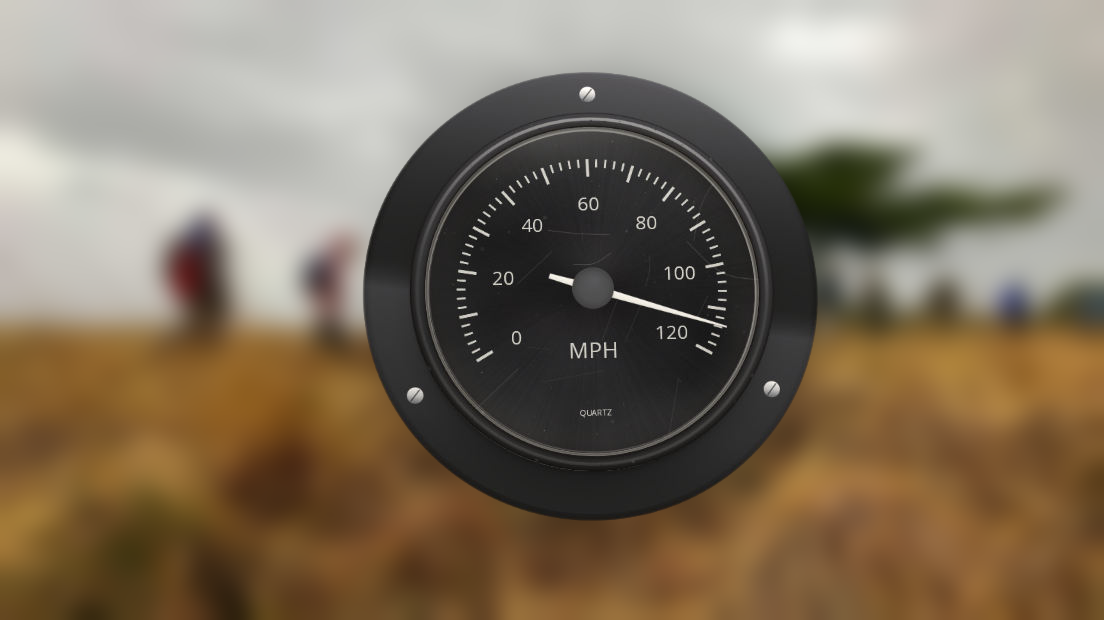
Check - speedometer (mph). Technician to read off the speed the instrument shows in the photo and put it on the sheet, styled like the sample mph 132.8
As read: mph 114
